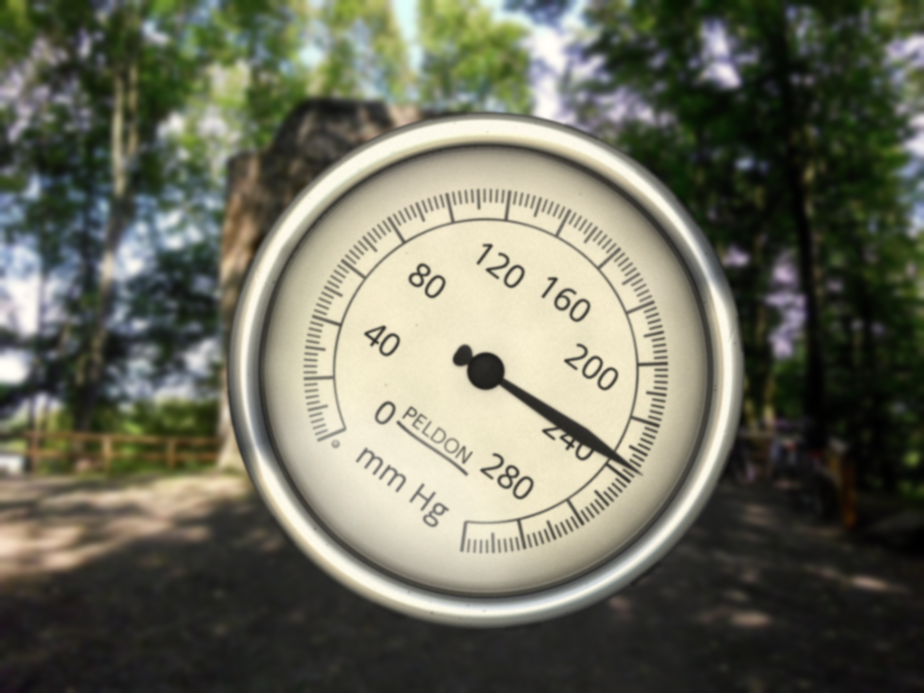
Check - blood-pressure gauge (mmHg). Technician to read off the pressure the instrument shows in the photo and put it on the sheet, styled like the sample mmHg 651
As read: mmHg 236
